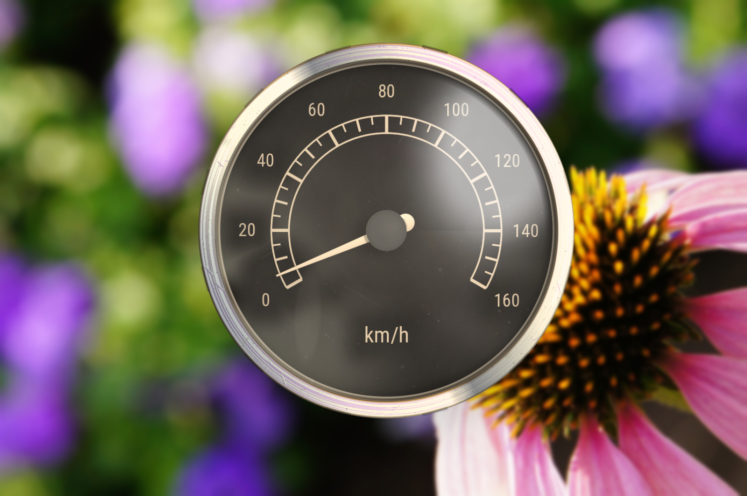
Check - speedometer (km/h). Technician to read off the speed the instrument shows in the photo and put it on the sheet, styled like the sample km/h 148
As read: km/h 5
